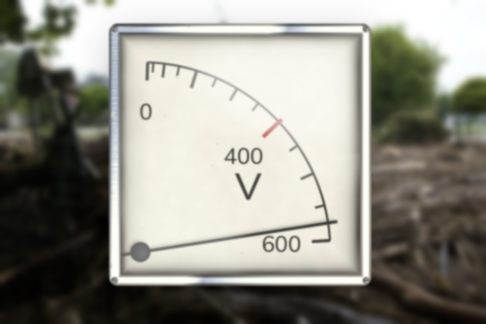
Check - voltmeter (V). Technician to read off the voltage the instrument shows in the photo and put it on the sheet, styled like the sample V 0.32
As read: V 575
